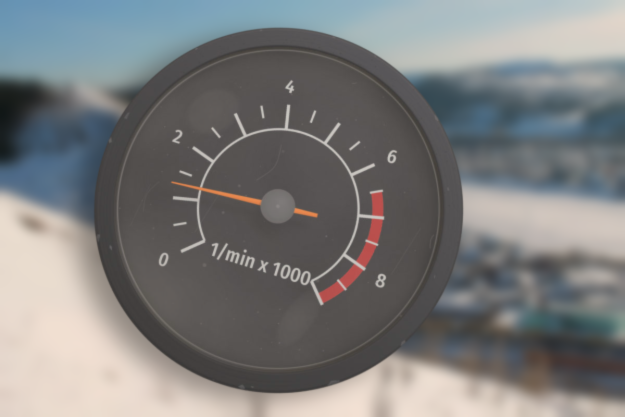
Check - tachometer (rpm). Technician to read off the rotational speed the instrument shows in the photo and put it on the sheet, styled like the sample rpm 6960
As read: rpm 1250
